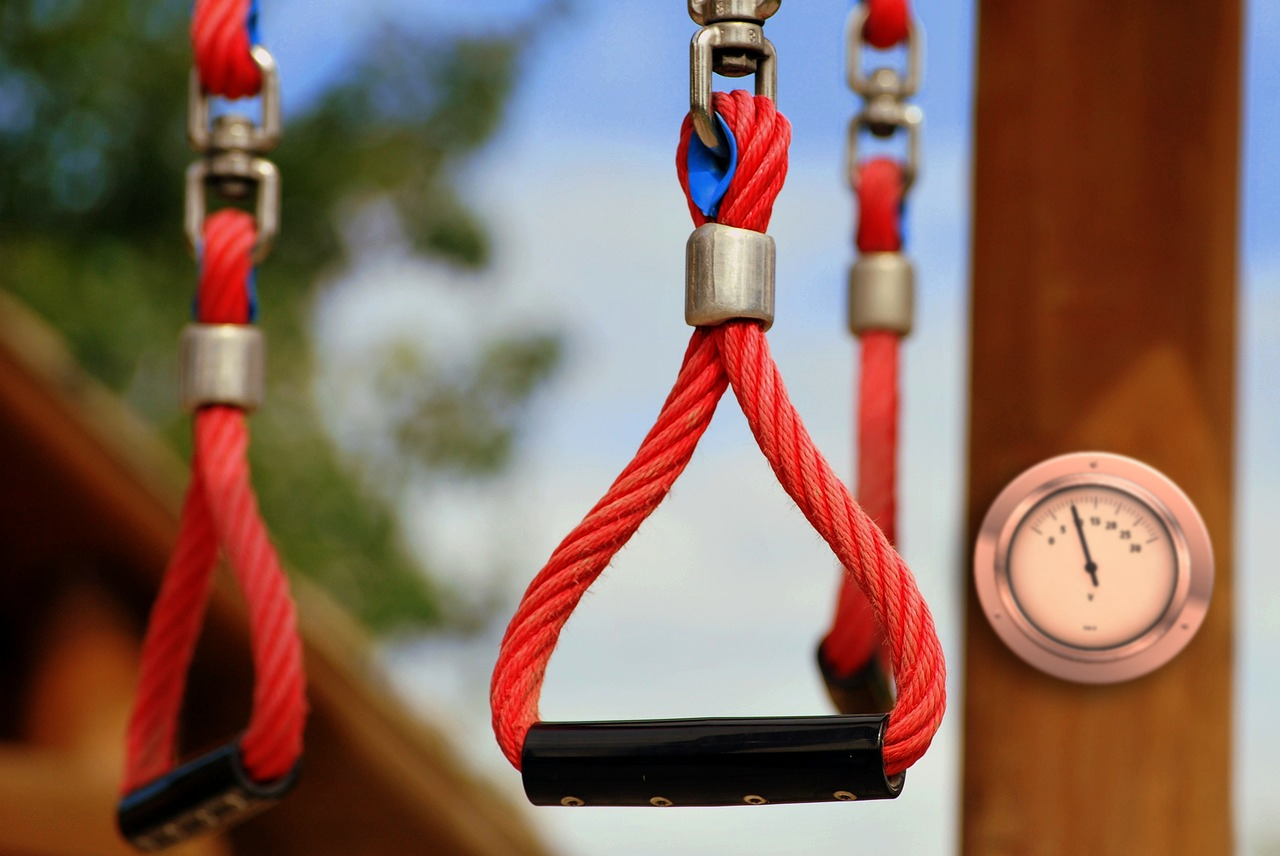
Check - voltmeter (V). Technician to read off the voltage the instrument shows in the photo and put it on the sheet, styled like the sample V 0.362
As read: V 10
